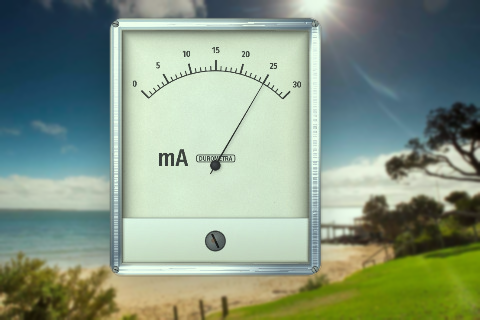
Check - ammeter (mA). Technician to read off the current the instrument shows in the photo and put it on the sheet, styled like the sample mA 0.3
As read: mA 25
